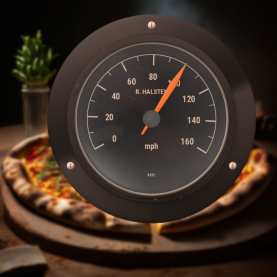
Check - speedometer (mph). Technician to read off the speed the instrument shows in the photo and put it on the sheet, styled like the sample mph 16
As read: mph 100
